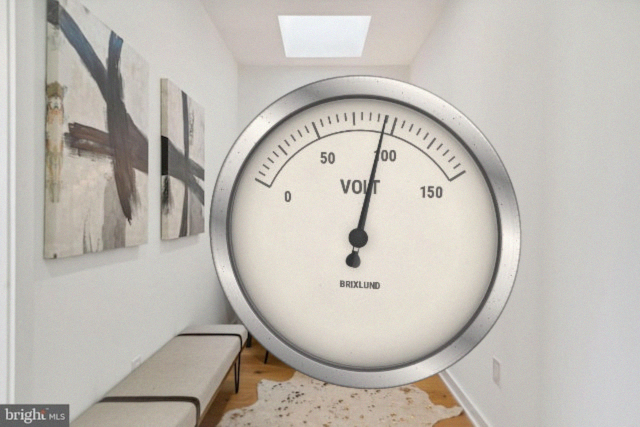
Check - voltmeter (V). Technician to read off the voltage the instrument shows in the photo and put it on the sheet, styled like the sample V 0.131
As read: V 95
